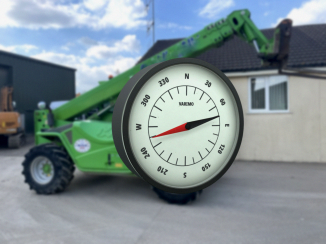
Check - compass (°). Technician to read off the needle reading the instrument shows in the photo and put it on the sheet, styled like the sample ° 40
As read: ° 255
